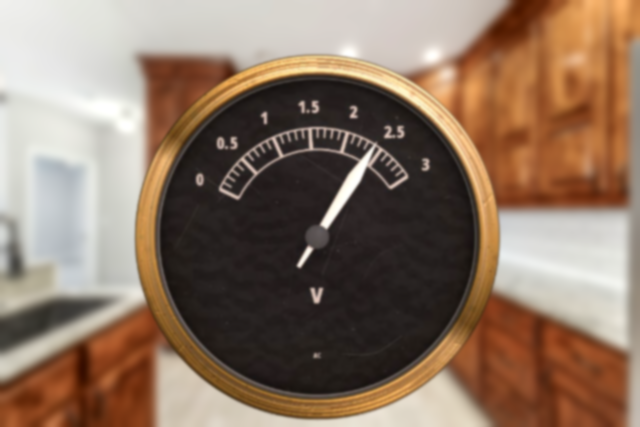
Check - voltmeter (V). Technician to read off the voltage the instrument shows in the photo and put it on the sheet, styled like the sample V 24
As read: V 2.4
